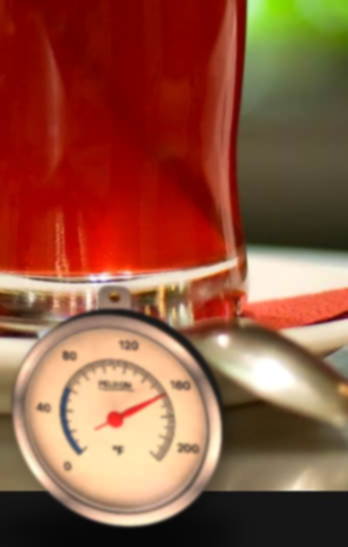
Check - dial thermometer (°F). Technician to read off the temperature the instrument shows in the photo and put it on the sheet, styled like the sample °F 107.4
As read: °F 160
